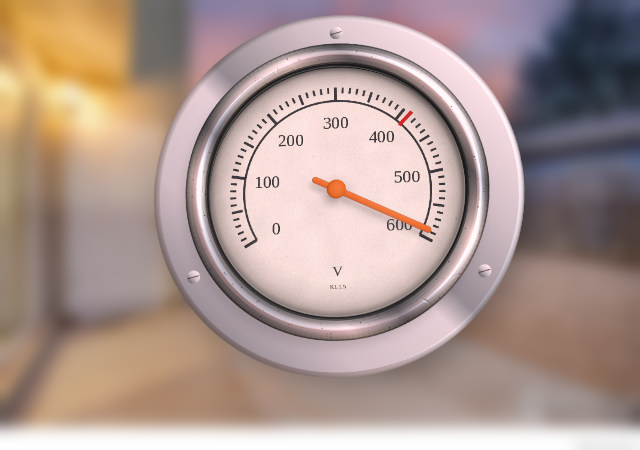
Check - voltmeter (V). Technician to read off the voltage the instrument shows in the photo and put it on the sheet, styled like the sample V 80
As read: V 590
